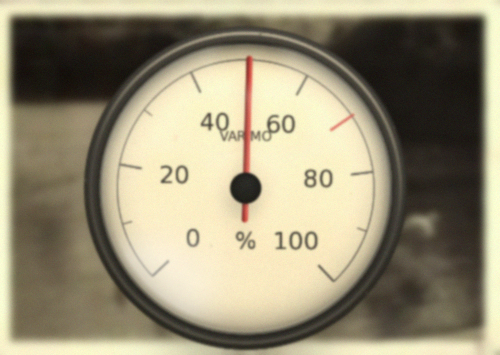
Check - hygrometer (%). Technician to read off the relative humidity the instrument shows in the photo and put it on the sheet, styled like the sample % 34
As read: % 50
